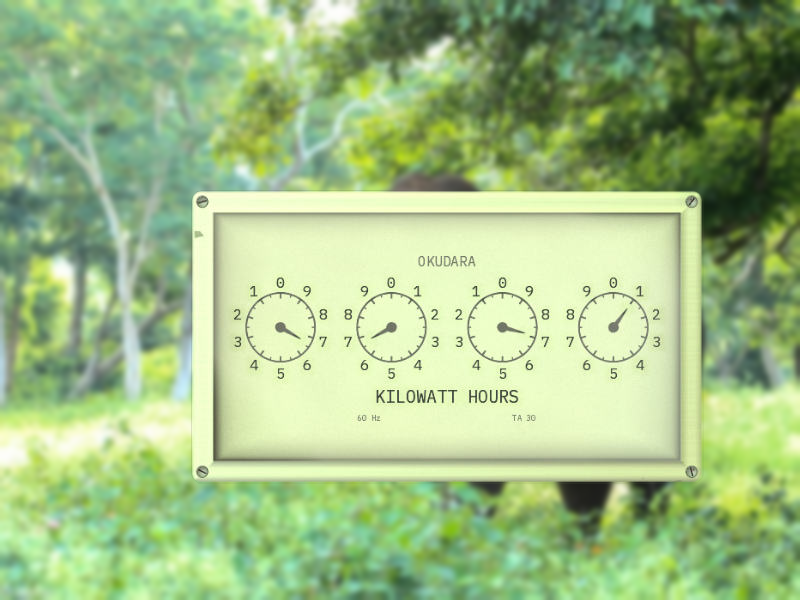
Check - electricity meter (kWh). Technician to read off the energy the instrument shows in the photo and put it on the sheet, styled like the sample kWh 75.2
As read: kWh 6671
